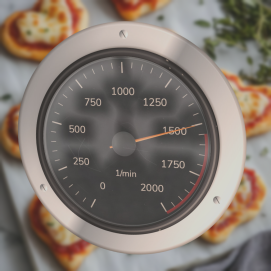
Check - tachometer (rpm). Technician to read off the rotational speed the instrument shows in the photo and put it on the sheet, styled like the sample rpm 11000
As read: rpm 1500
